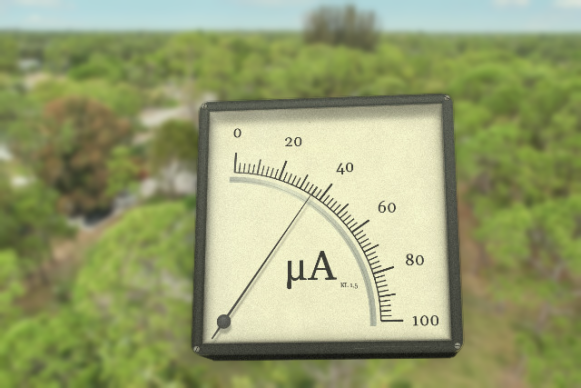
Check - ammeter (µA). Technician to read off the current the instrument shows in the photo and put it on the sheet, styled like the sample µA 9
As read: µA 36
